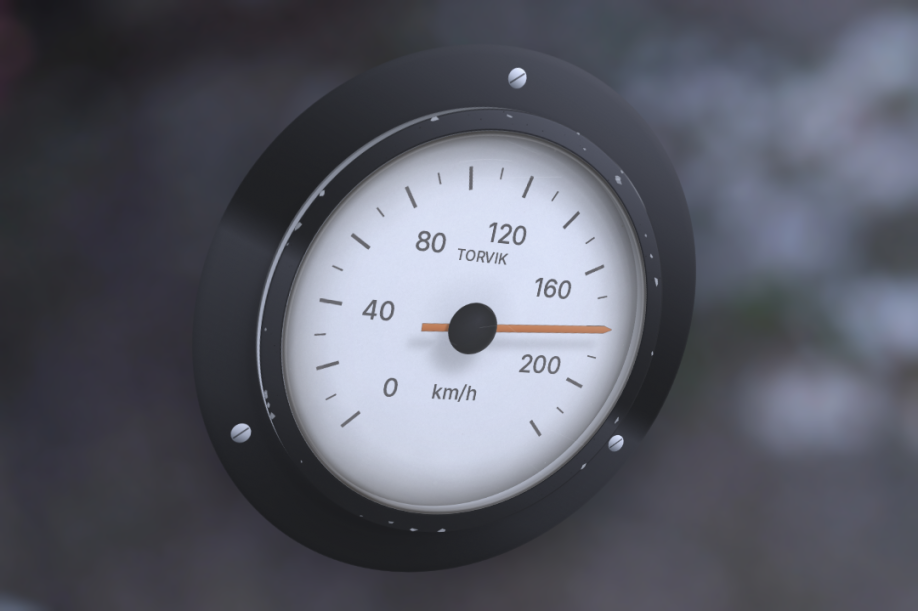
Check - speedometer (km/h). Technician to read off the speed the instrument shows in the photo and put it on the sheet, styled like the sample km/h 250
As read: km/h 180
